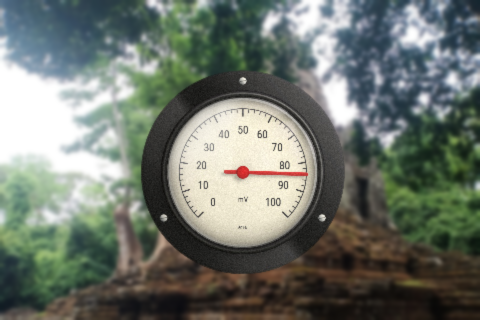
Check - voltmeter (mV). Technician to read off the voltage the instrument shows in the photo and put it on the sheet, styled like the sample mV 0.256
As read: mV 84
